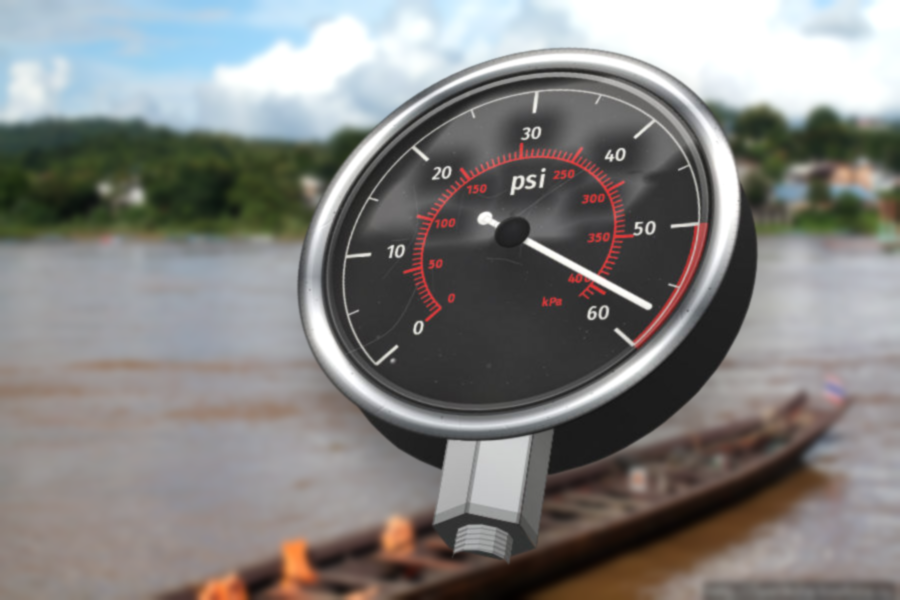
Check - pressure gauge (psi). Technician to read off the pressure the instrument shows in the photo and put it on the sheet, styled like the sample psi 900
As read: psi 57.5
